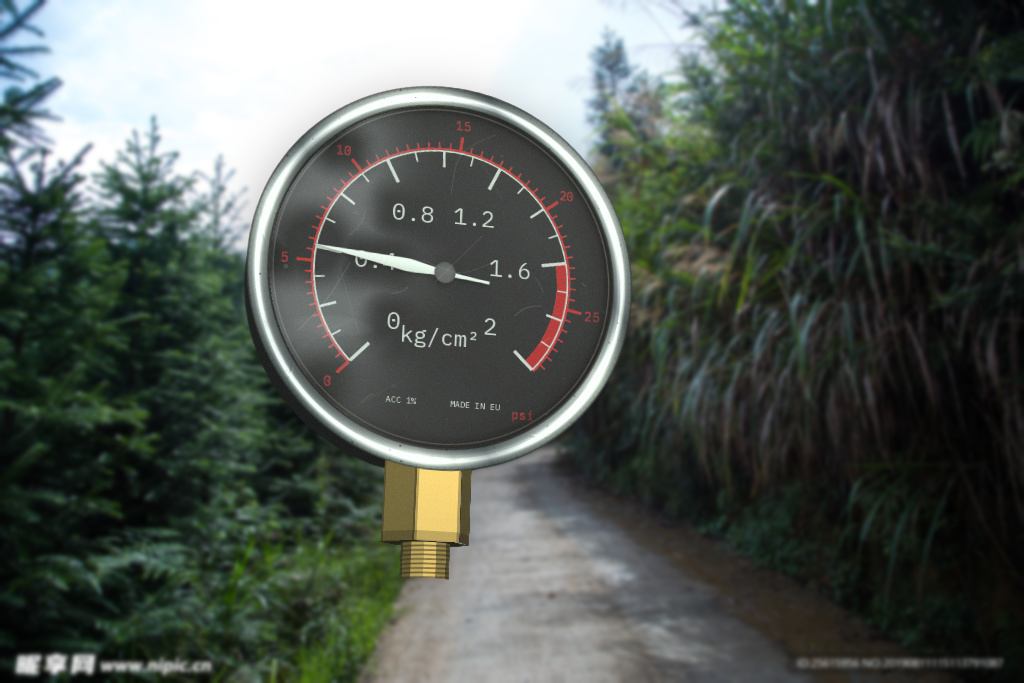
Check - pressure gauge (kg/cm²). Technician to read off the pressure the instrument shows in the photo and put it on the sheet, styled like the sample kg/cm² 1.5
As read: kg/cm² 0.4
